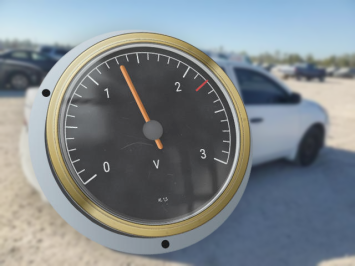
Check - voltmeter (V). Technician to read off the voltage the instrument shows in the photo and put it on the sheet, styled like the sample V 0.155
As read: V 1.3
